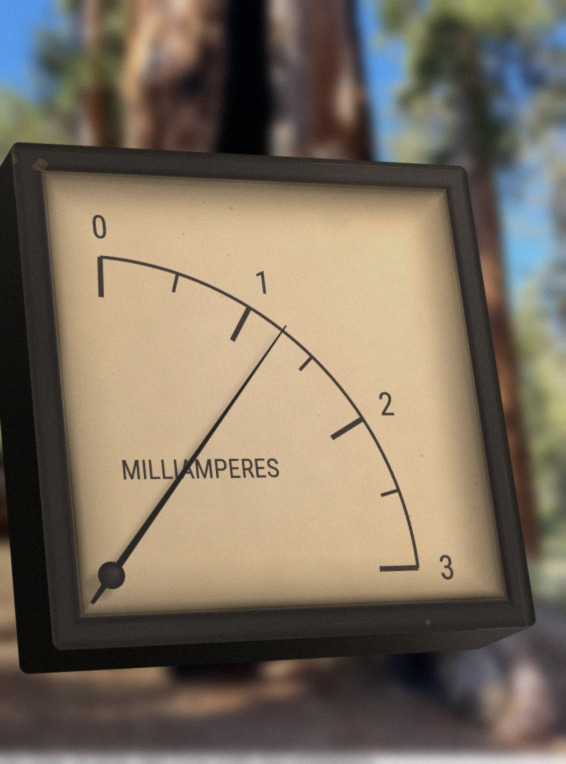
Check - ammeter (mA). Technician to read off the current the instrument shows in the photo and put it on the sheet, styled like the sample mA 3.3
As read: mA 1.25
